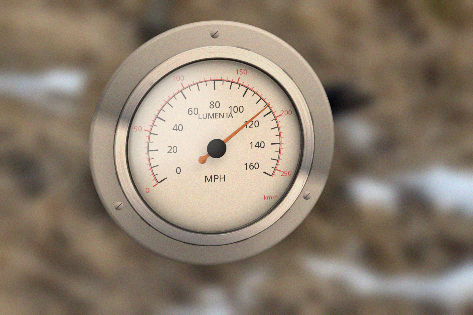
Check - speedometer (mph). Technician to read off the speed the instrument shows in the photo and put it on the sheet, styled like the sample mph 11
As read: mph 115
